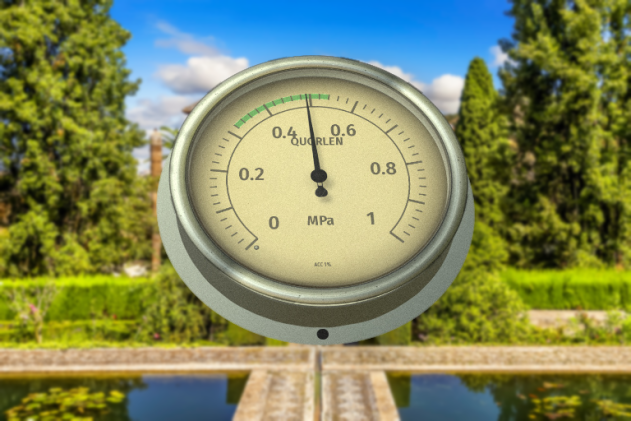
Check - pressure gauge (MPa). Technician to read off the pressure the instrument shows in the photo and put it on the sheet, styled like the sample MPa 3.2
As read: MPa 0.49
